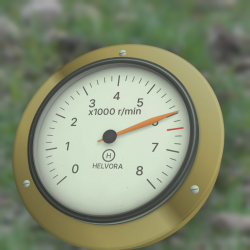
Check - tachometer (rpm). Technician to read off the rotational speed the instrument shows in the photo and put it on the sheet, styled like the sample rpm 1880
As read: rpm 6000
